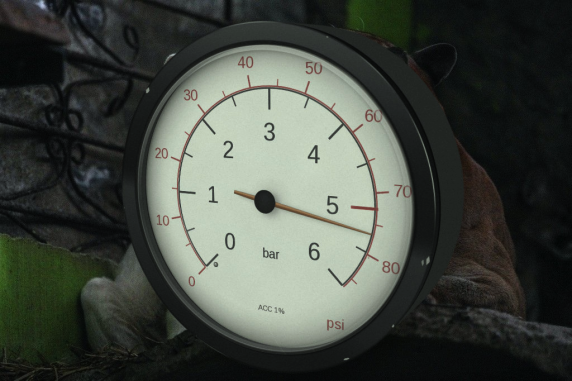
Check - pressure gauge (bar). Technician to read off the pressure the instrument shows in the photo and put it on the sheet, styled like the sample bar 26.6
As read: bar 5.25
